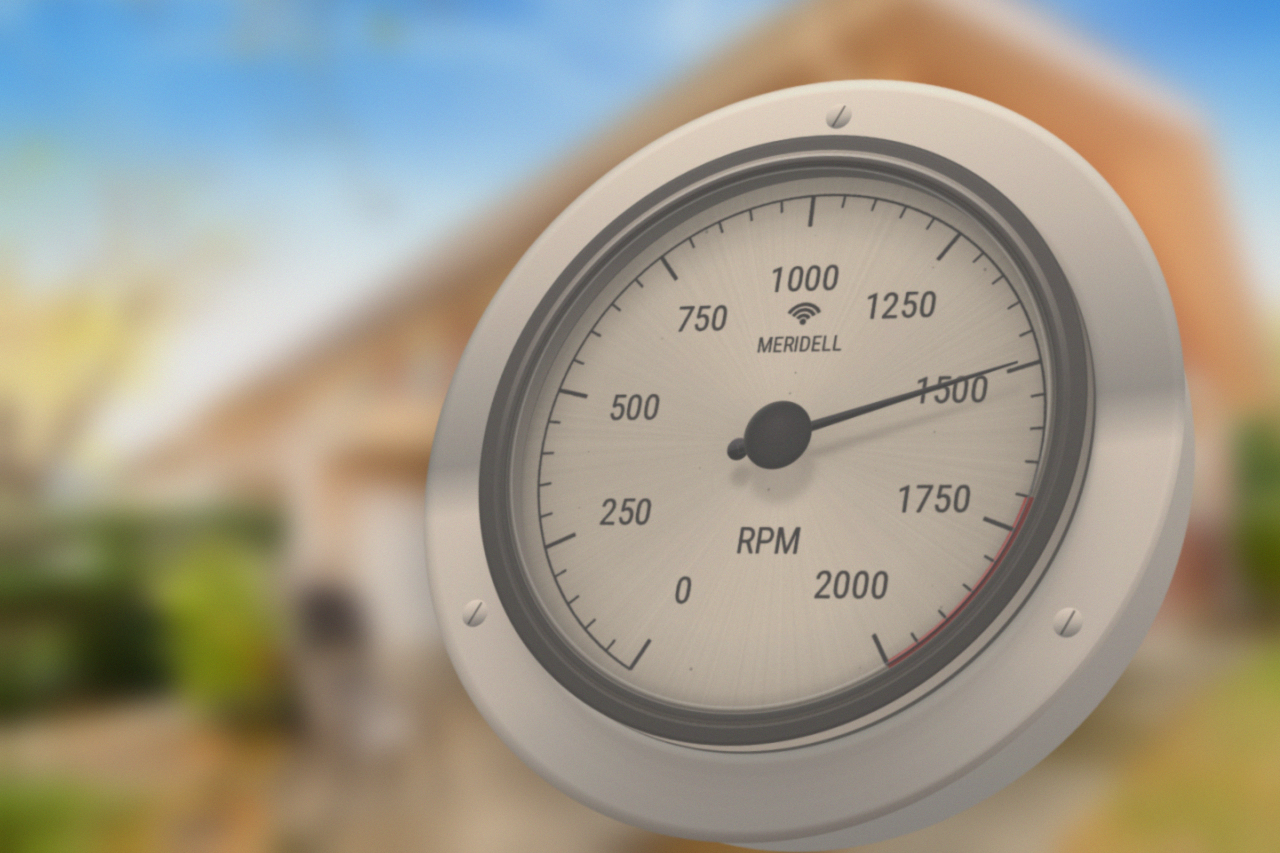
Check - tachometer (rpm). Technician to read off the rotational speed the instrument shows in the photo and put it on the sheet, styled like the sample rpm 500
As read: rpm 1500
